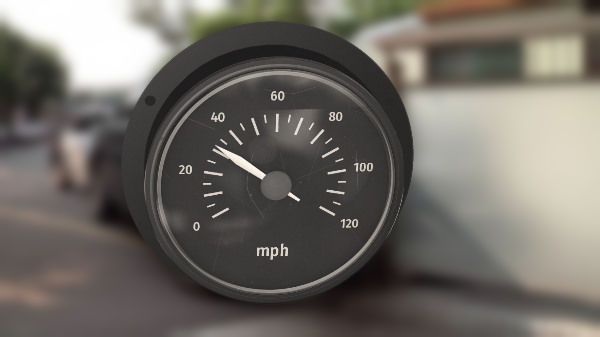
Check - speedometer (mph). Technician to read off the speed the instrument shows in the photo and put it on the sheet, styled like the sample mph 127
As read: mph 32.5
